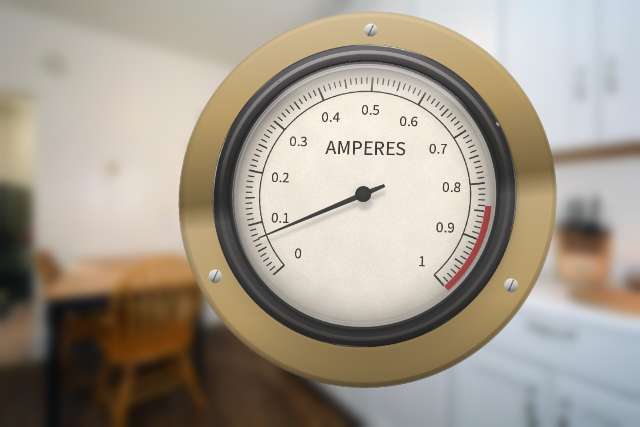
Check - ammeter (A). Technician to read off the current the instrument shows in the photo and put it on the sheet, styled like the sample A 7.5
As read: A 0.07
